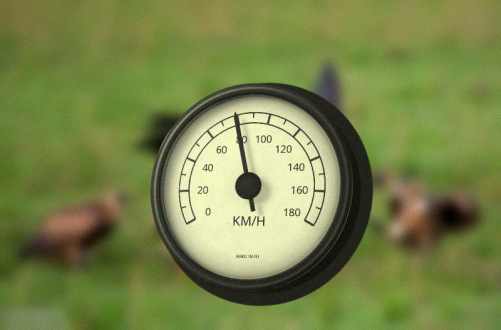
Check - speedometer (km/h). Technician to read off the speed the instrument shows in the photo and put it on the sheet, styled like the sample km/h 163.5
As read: km/h 80
